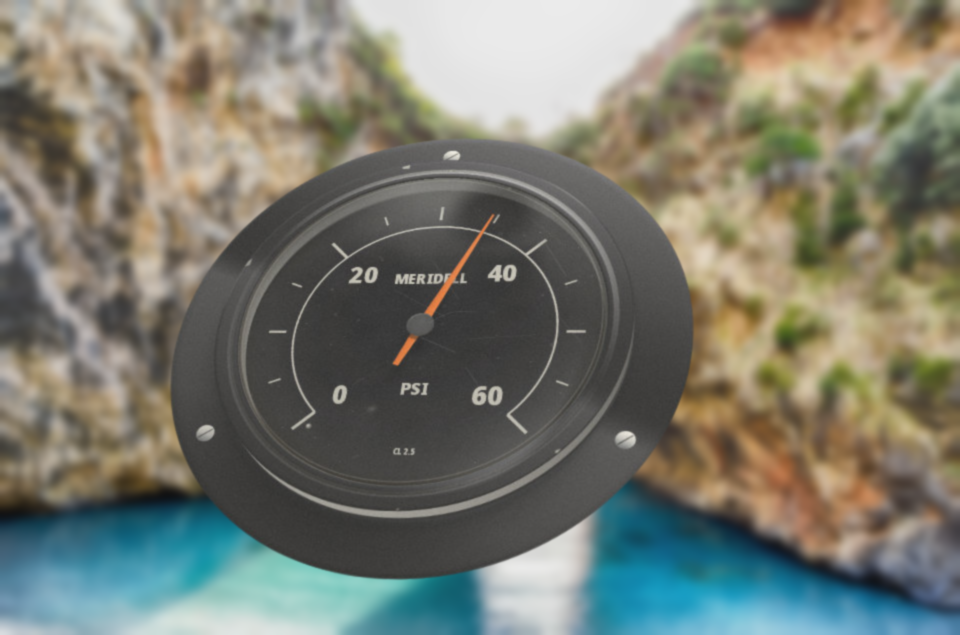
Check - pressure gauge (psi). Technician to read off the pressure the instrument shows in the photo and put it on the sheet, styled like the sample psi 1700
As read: psi 35
